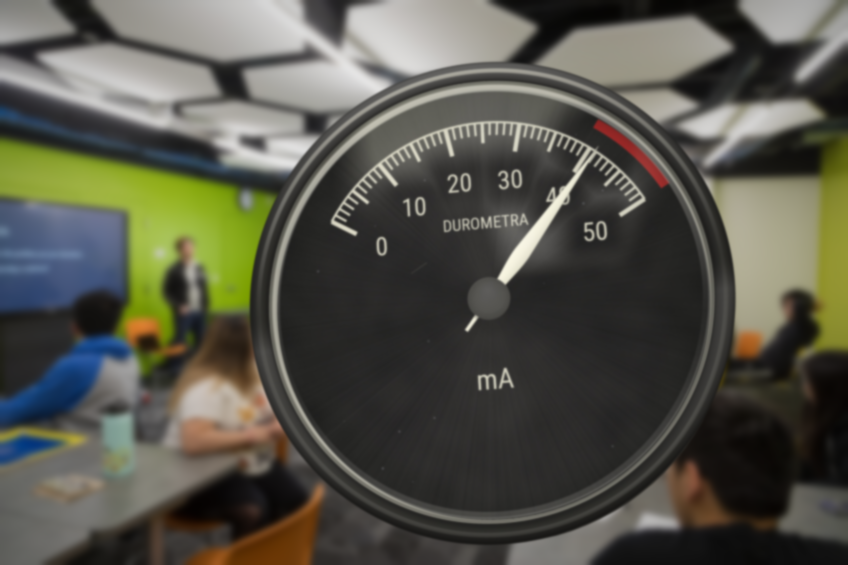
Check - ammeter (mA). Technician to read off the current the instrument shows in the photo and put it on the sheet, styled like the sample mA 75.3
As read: mA 41
